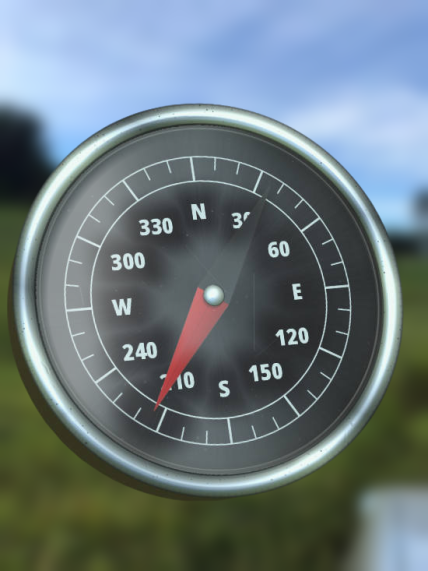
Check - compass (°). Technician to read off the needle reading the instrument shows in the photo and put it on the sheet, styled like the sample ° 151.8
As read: ° 215
